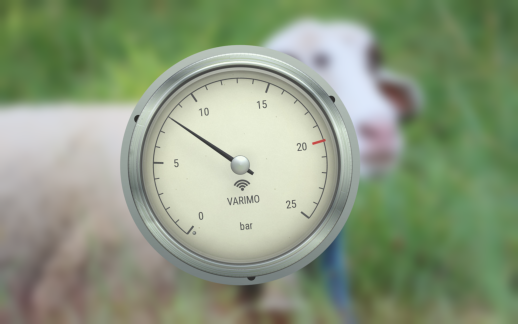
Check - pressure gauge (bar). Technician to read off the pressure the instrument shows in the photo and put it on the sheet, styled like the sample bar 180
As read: bar 8
